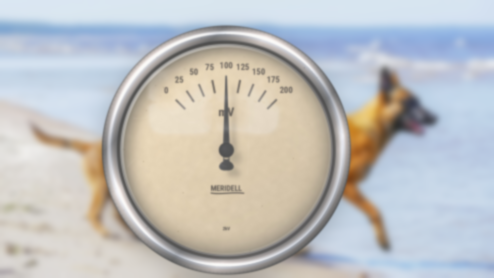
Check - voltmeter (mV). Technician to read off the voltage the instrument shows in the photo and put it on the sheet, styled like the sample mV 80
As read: mV 100
